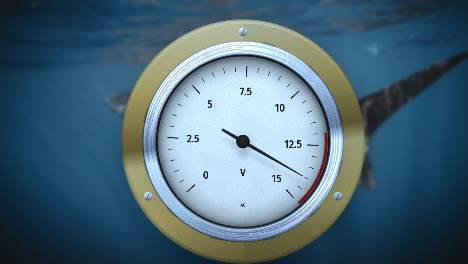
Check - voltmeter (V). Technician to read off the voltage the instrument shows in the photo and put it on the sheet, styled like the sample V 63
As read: V 14
